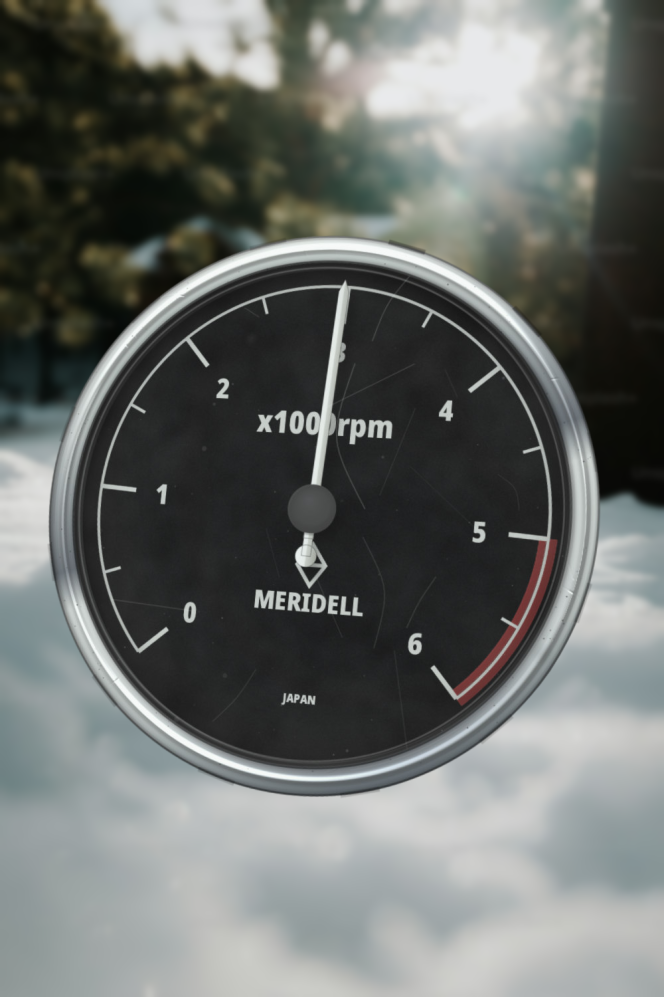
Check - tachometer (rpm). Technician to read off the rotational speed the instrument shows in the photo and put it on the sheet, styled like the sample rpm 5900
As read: rpm 3000
